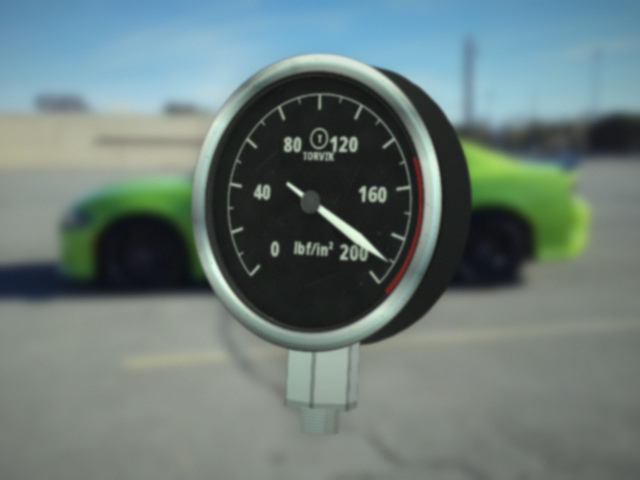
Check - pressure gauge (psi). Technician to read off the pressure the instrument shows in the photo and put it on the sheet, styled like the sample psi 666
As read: psi 190
